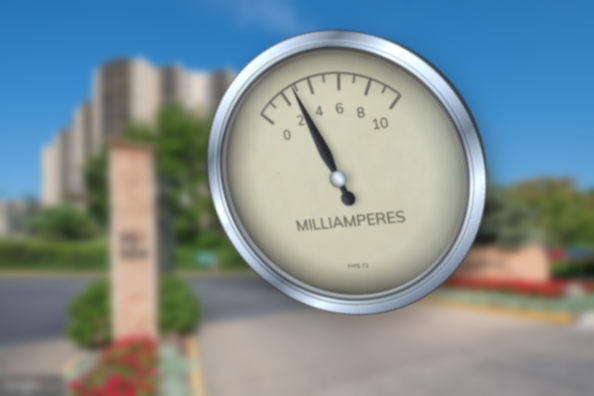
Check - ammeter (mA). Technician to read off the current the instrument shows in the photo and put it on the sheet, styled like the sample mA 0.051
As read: mA 3
